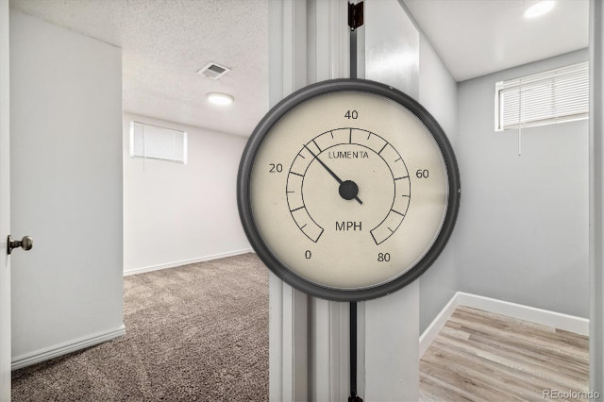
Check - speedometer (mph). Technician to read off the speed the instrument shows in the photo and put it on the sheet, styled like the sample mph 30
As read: mph 27.5
